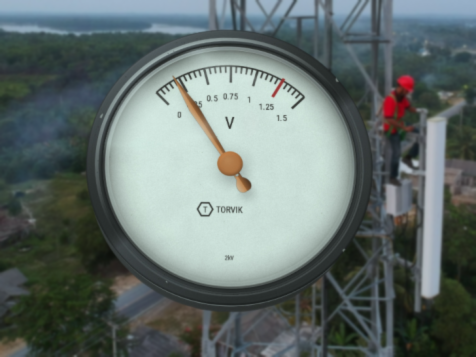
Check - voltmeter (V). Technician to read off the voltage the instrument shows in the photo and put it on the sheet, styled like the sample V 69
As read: V 0.2
